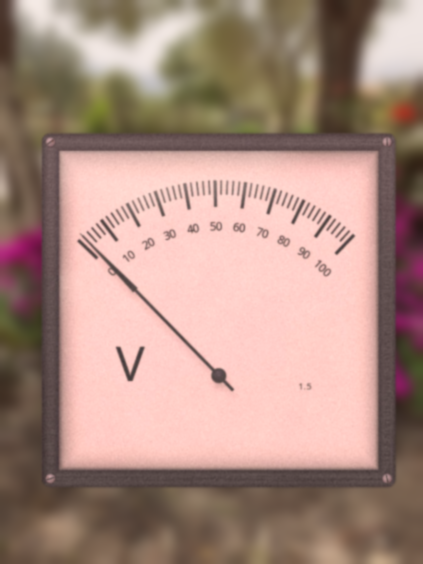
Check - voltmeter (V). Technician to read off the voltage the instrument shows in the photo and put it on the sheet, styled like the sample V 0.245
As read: V 2
